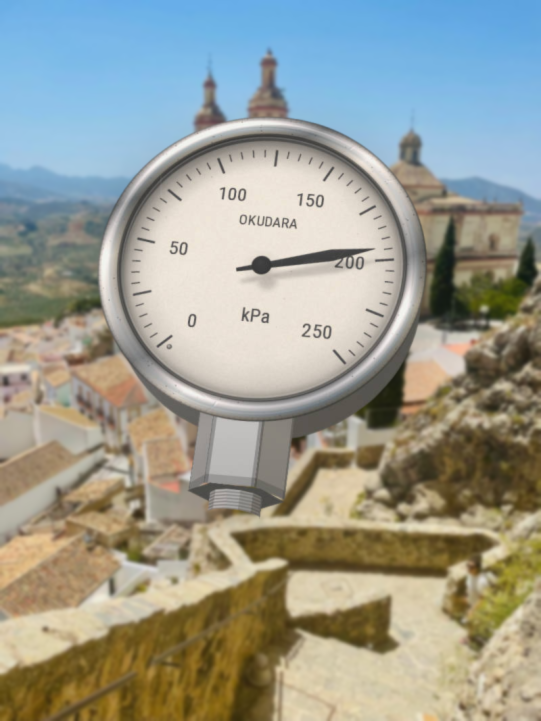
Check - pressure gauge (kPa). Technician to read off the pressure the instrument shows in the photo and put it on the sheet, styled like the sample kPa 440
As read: kPa 195
